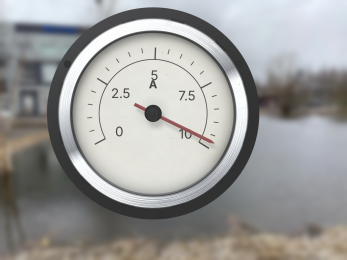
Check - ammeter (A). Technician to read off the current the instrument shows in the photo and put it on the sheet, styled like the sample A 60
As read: A 9.75
